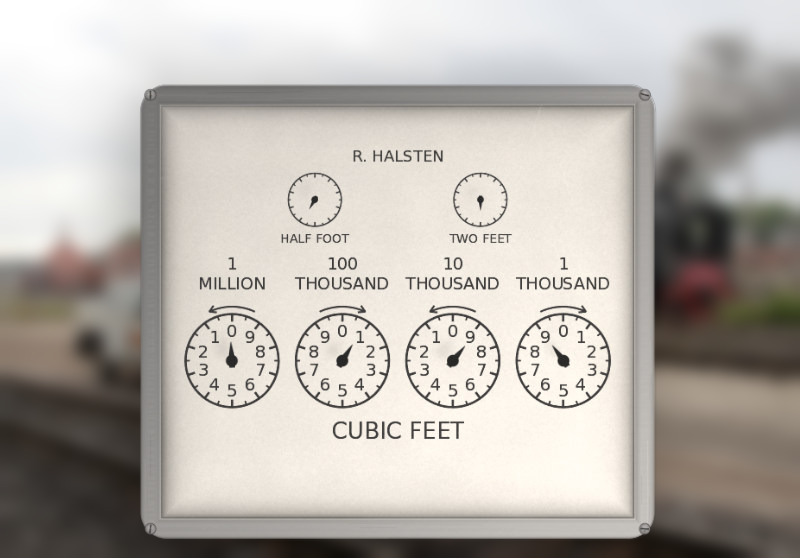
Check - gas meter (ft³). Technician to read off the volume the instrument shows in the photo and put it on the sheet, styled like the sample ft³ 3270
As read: ft³ 8900
